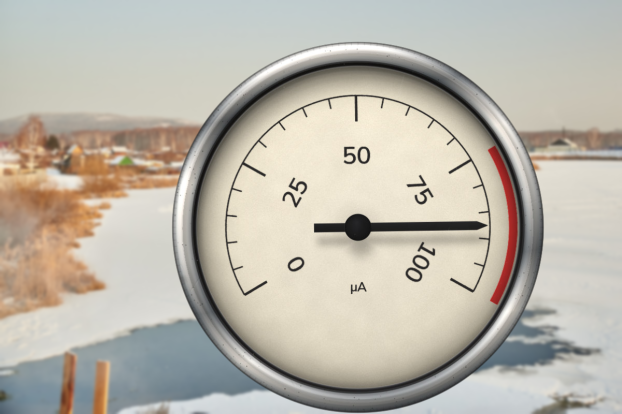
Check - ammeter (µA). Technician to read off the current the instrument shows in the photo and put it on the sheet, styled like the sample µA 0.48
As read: µA 87.5
